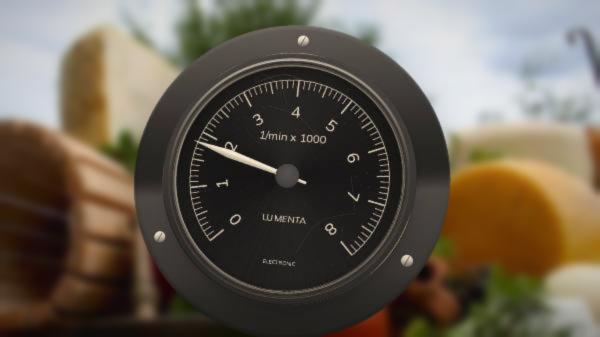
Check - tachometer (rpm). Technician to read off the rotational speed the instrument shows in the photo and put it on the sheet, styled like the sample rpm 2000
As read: rpm 1800
